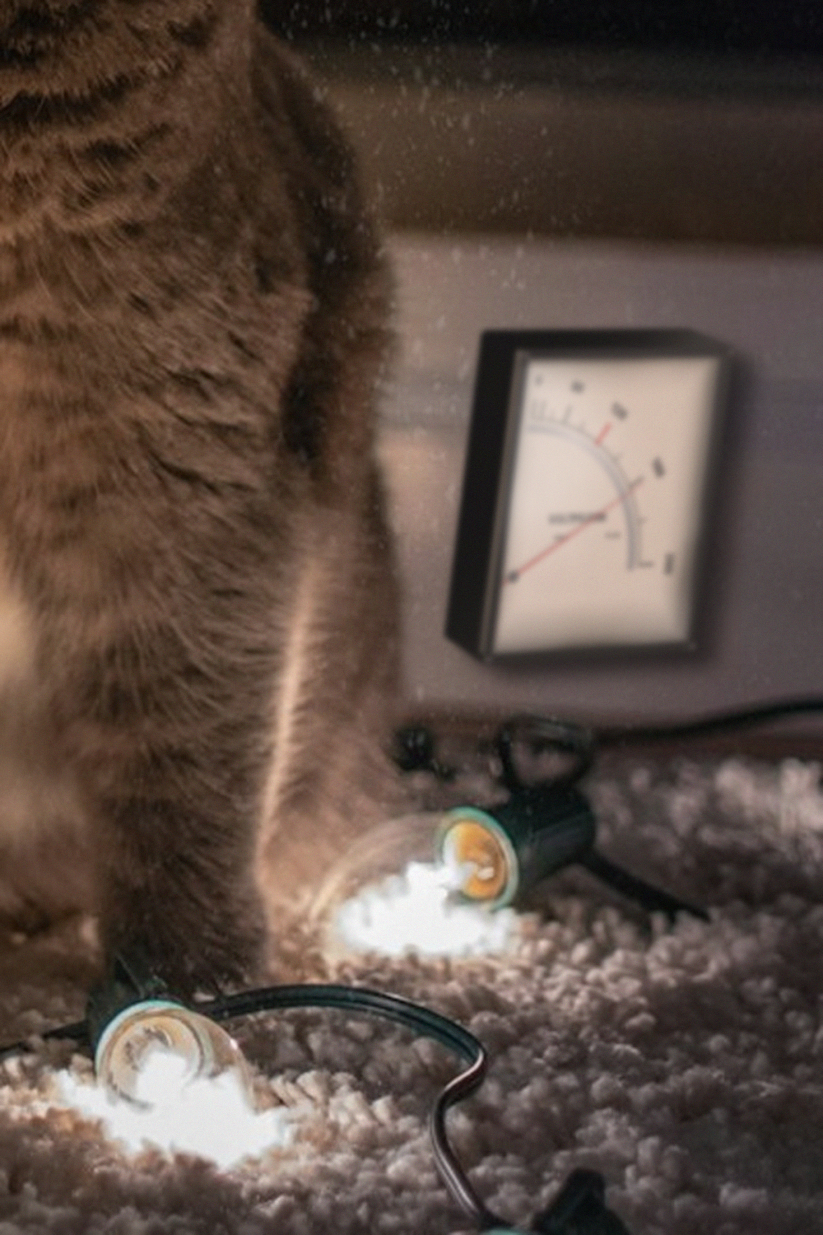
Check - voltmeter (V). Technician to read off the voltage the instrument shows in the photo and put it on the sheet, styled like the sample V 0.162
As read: V 160
